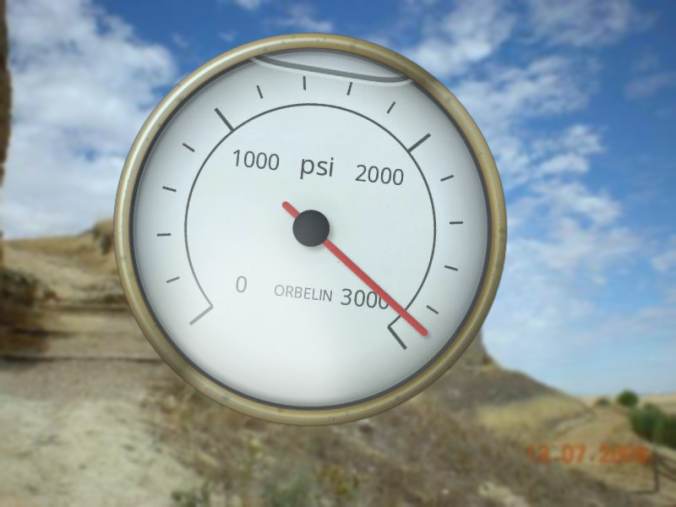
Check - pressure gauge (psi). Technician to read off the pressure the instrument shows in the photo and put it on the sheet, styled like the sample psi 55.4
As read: psi 2900
